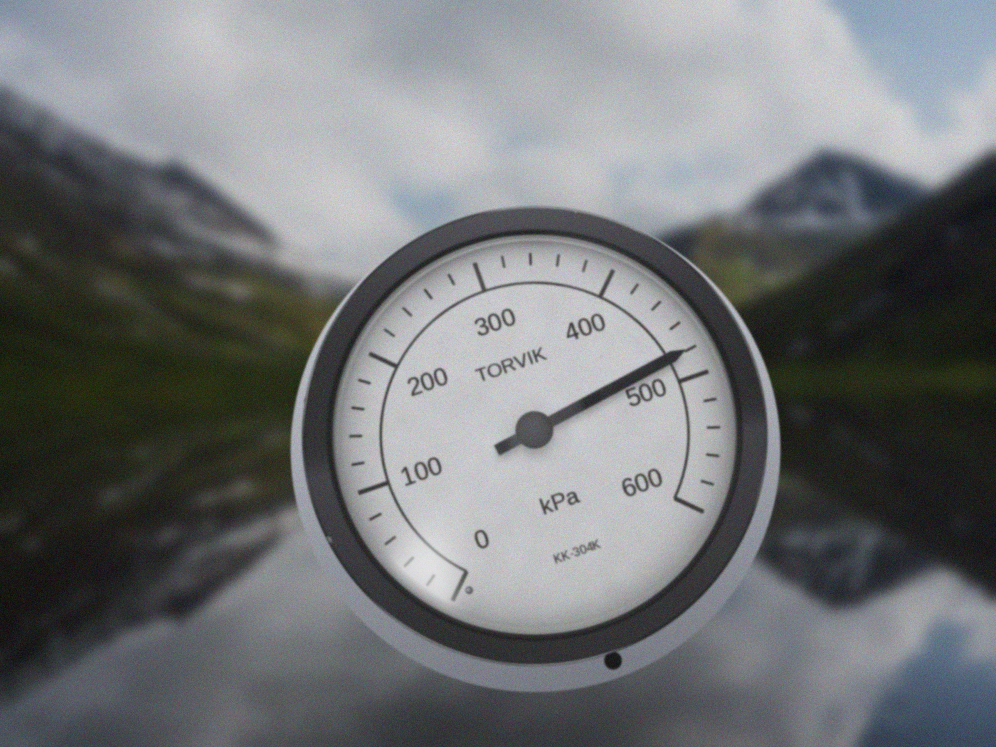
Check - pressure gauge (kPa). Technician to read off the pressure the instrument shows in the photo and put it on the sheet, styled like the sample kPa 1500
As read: kPa 480
